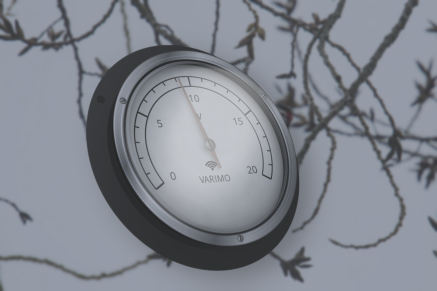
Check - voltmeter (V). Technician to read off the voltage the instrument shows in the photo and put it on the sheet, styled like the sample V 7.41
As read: V 9
